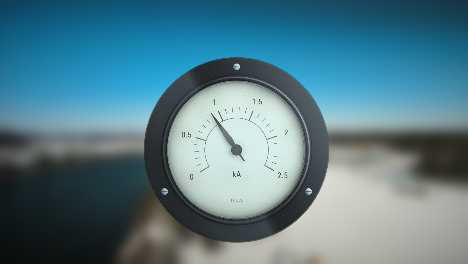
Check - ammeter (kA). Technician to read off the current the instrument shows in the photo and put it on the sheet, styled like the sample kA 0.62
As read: kA 0.9
